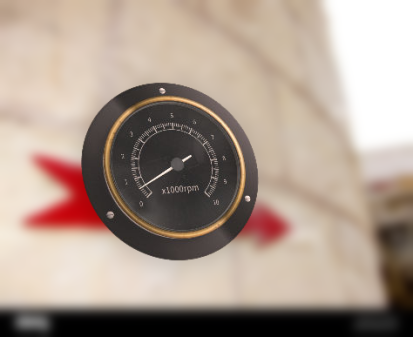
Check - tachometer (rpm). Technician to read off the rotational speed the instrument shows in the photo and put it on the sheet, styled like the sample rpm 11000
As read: rpm 500
